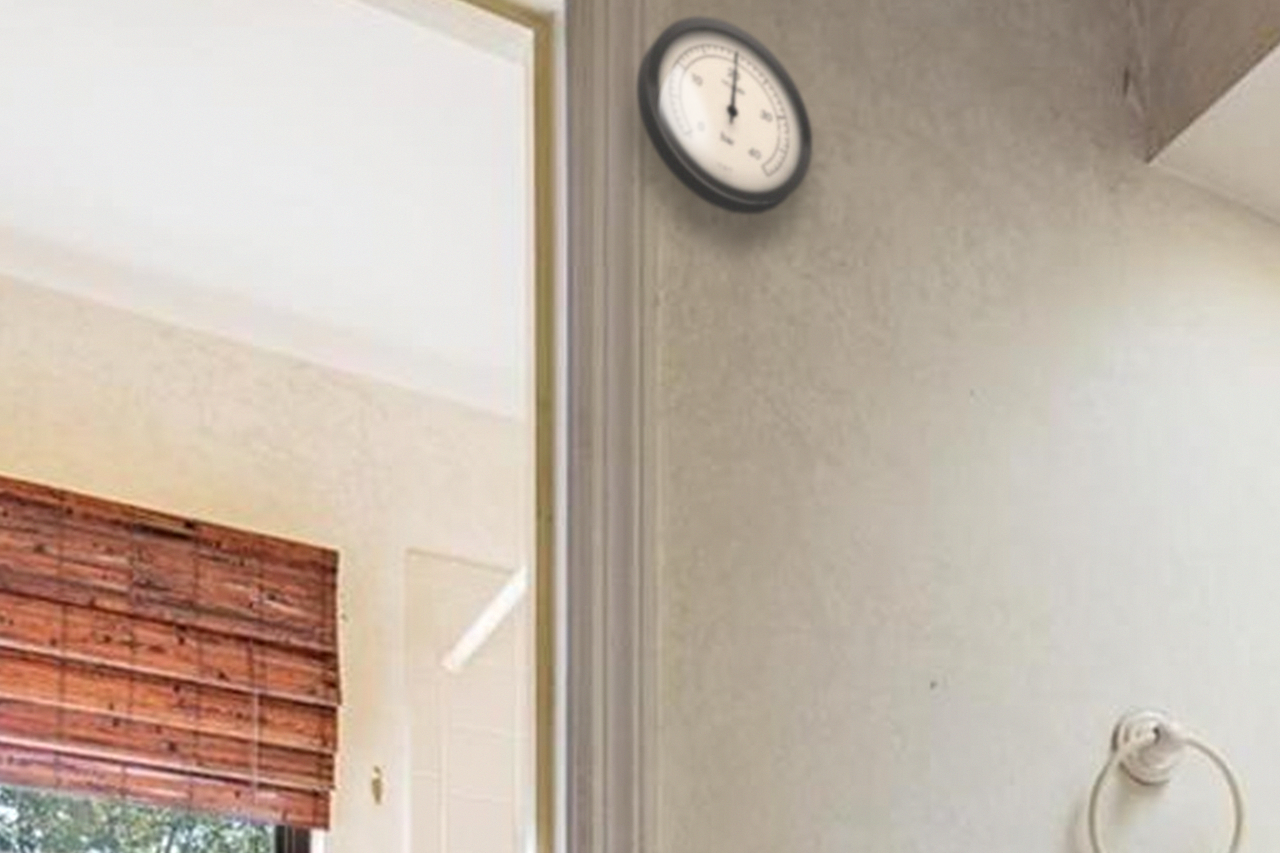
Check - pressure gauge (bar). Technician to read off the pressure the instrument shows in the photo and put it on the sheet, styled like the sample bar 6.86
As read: bar 20
